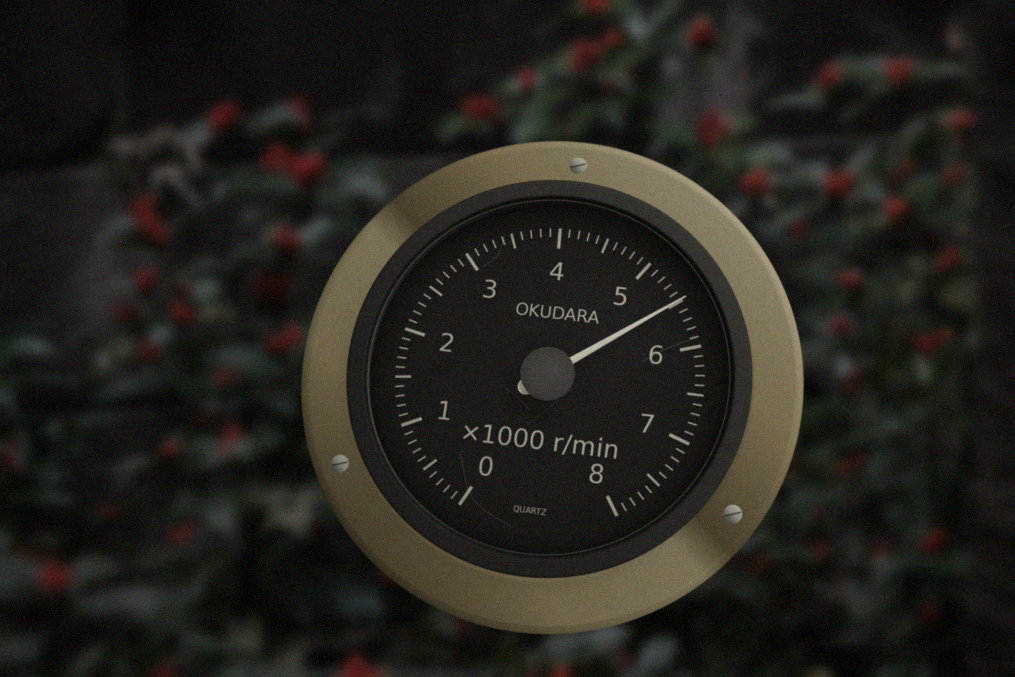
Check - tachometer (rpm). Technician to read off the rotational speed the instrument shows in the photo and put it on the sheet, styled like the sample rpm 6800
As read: rpm 5500
